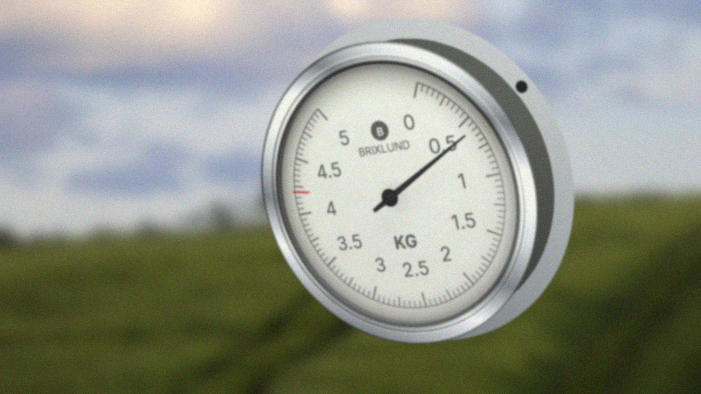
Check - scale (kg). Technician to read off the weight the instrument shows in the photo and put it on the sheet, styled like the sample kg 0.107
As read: kg 0.6
